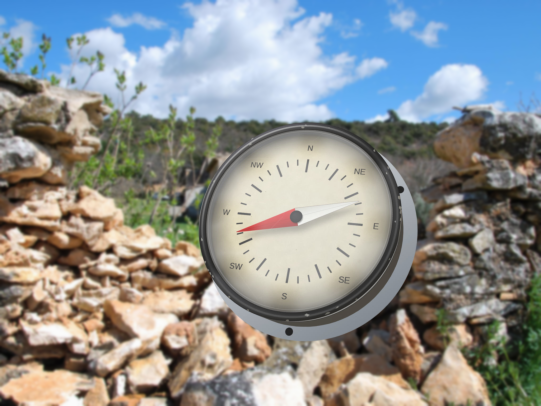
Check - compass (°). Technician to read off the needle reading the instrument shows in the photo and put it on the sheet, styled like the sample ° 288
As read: ° 250
